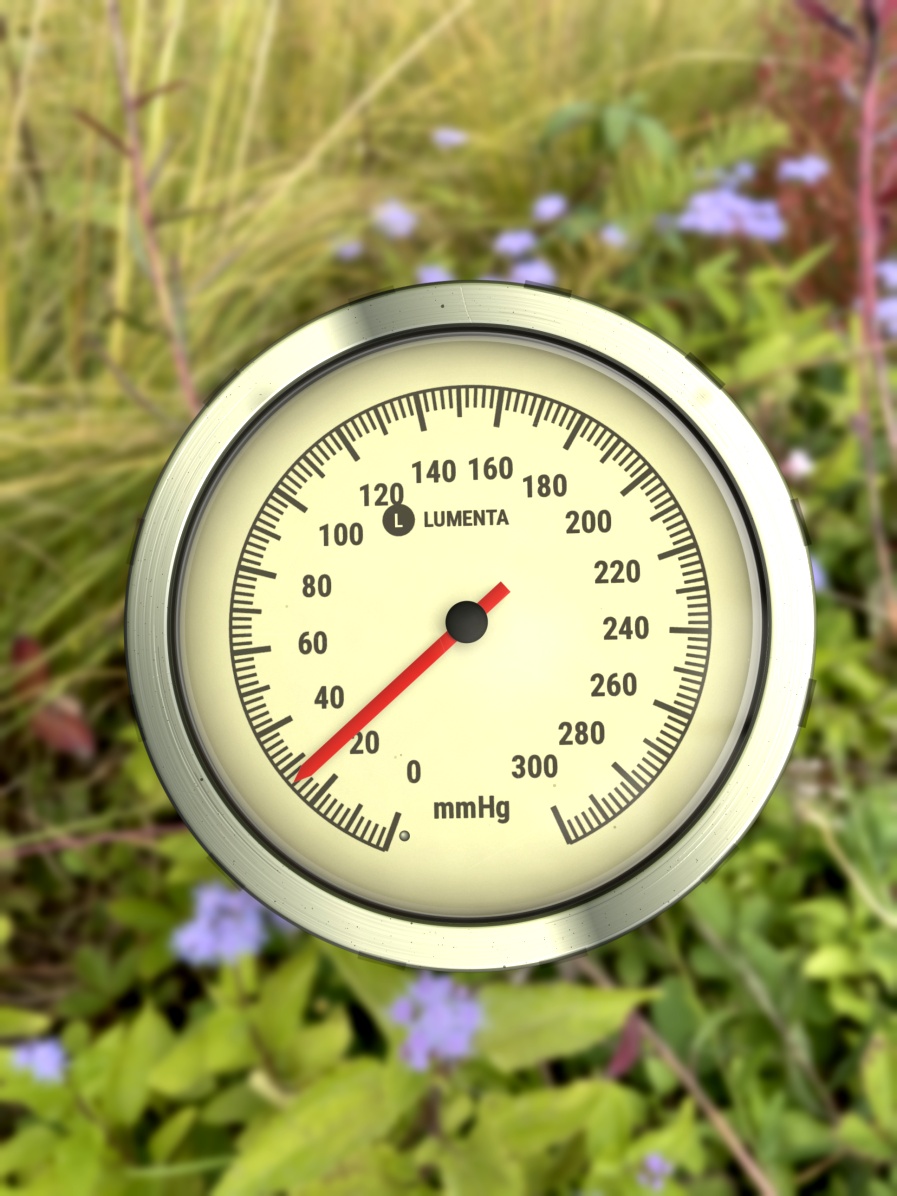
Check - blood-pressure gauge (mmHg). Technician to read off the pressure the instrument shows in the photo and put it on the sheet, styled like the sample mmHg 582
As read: mmHg 26
